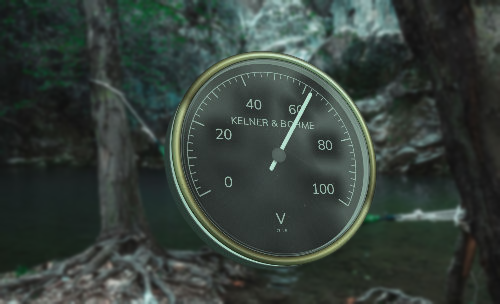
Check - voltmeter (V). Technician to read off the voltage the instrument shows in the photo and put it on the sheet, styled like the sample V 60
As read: V 62
